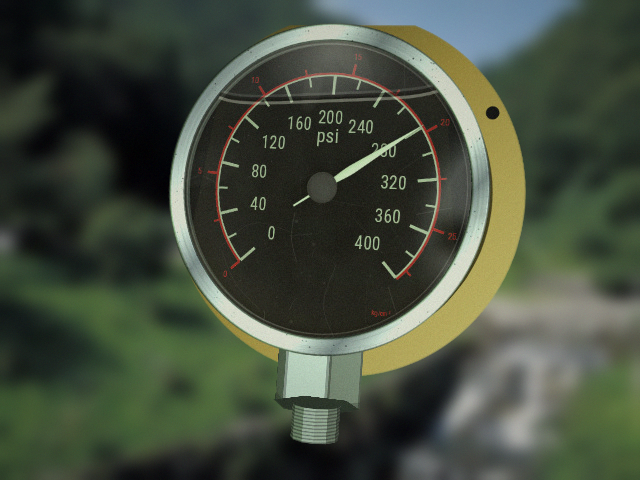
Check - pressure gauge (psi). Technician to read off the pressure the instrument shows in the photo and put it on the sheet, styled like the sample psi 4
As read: psi 280
